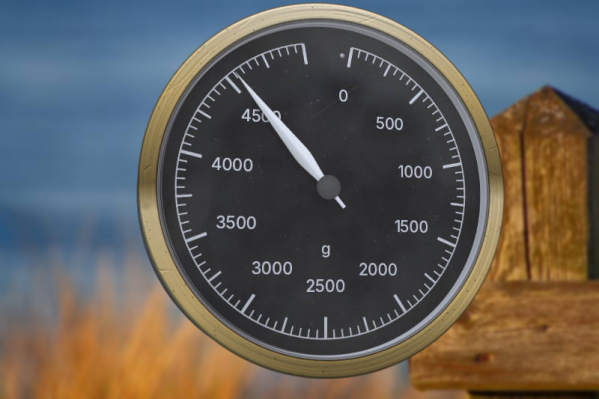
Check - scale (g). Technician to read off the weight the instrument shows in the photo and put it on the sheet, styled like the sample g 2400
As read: g 4550
